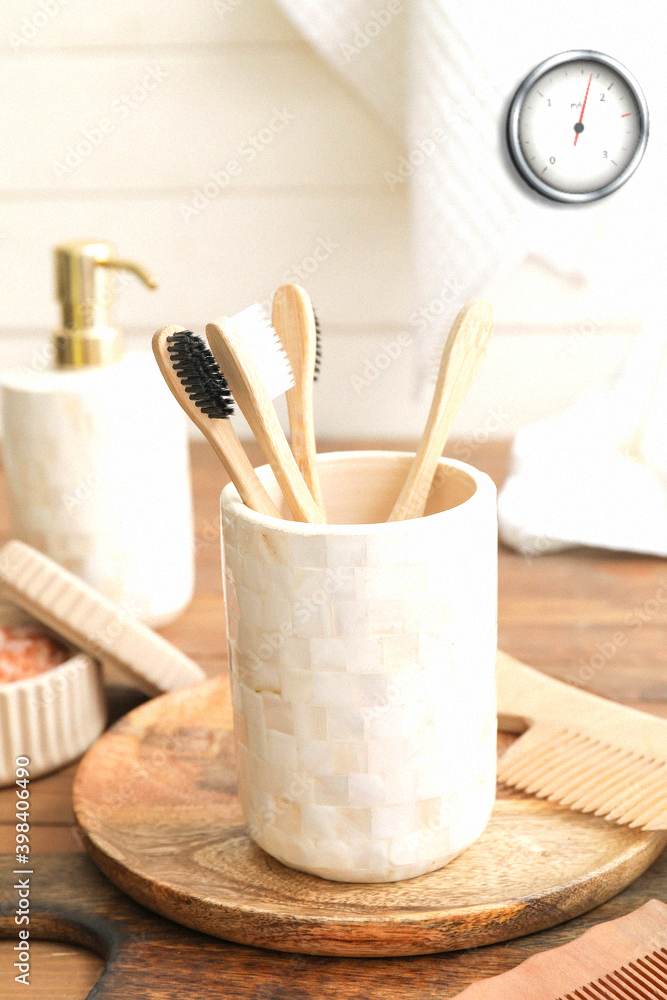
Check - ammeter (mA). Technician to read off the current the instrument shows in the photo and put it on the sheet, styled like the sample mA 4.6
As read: mA 1.7
